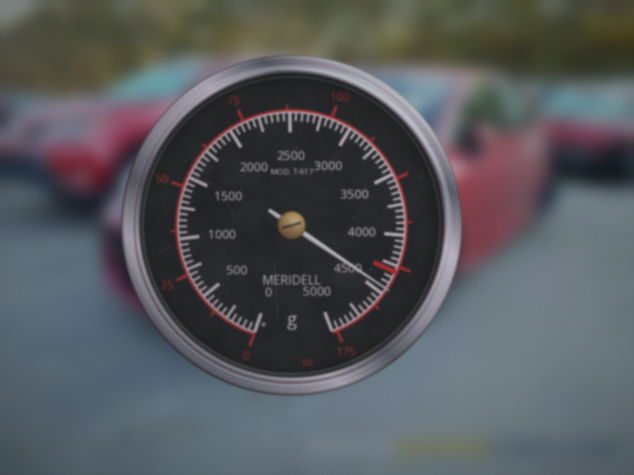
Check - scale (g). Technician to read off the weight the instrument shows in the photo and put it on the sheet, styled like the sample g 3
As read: g 4450
